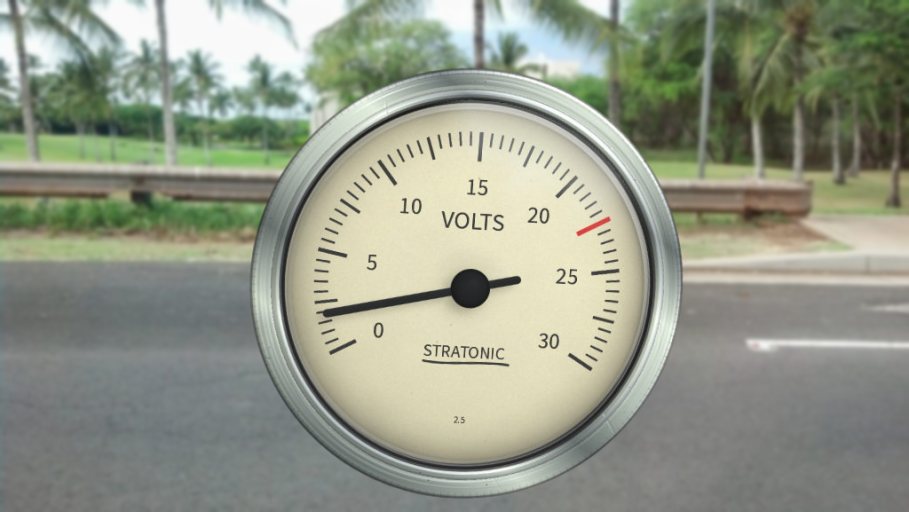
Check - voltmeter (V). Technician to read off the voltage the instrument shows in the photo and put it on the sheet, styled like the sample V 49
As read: V 2
